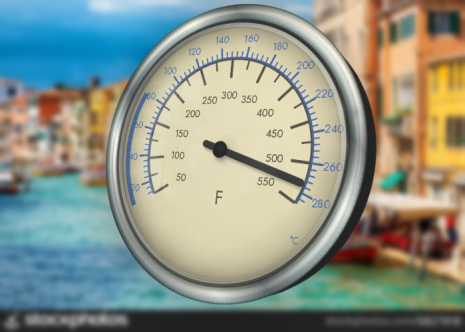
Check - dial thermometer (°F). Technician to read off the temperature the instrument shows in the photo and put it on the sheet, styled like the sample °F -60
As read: °F 525
